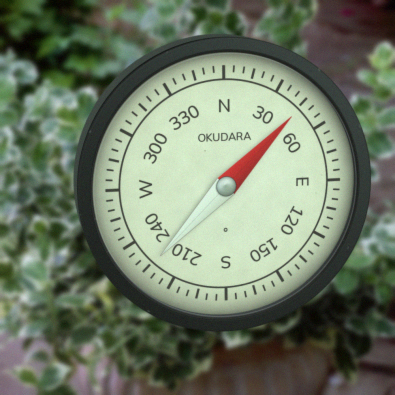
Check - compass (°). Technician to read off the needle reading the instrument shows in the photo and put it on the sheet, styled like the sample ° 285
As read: ° 45
